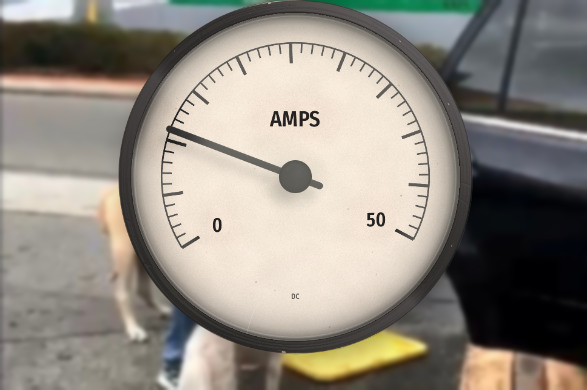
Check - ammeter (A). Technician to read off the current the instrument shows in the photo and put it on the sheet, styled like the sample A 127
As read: A 11
